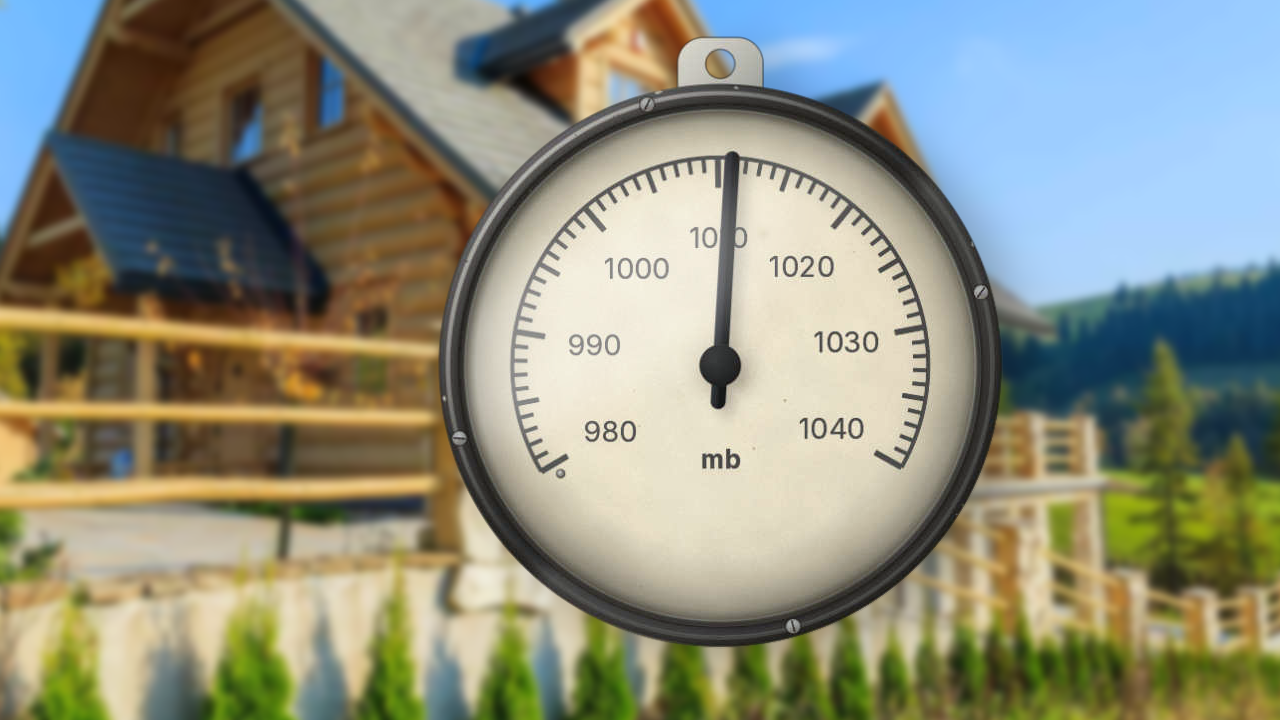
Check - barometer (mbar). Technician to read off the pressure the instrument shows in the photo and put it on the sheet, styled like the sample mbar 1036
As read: mbar 1011
